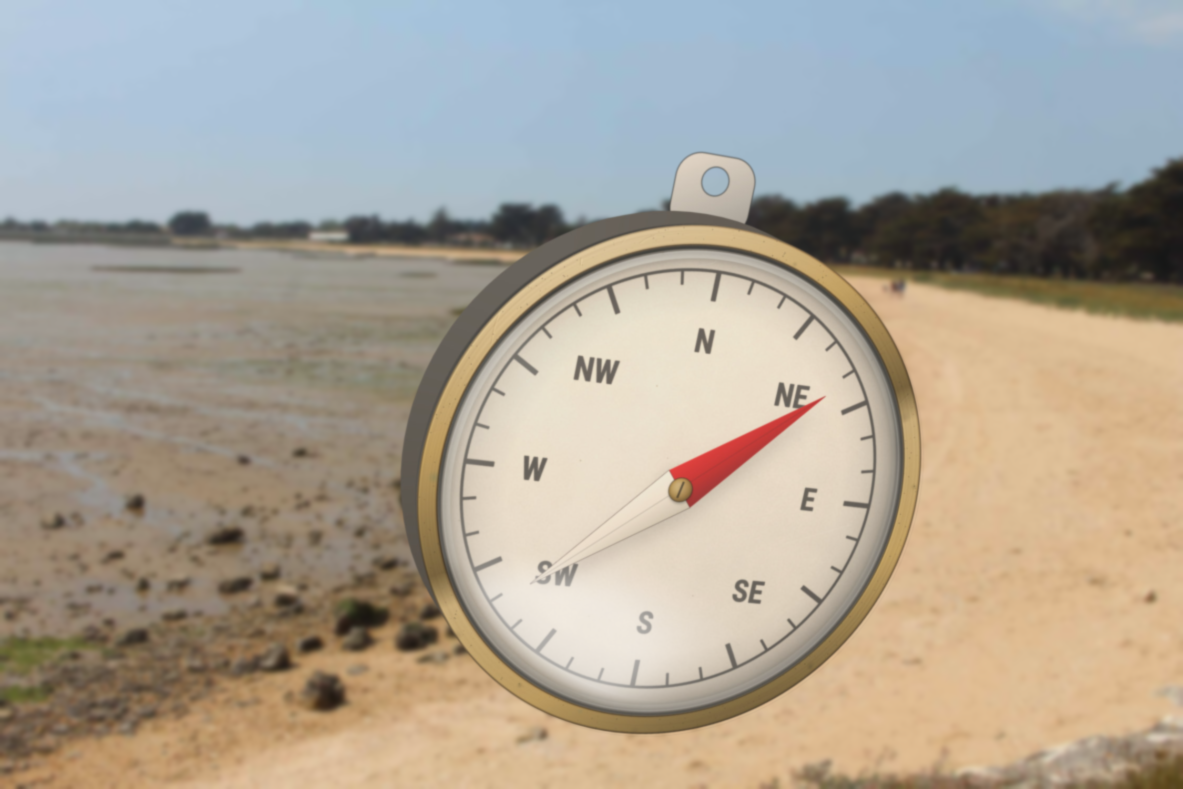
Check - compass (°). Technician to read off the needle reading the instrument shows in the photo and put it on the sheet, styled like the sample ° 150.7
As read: ° 50
